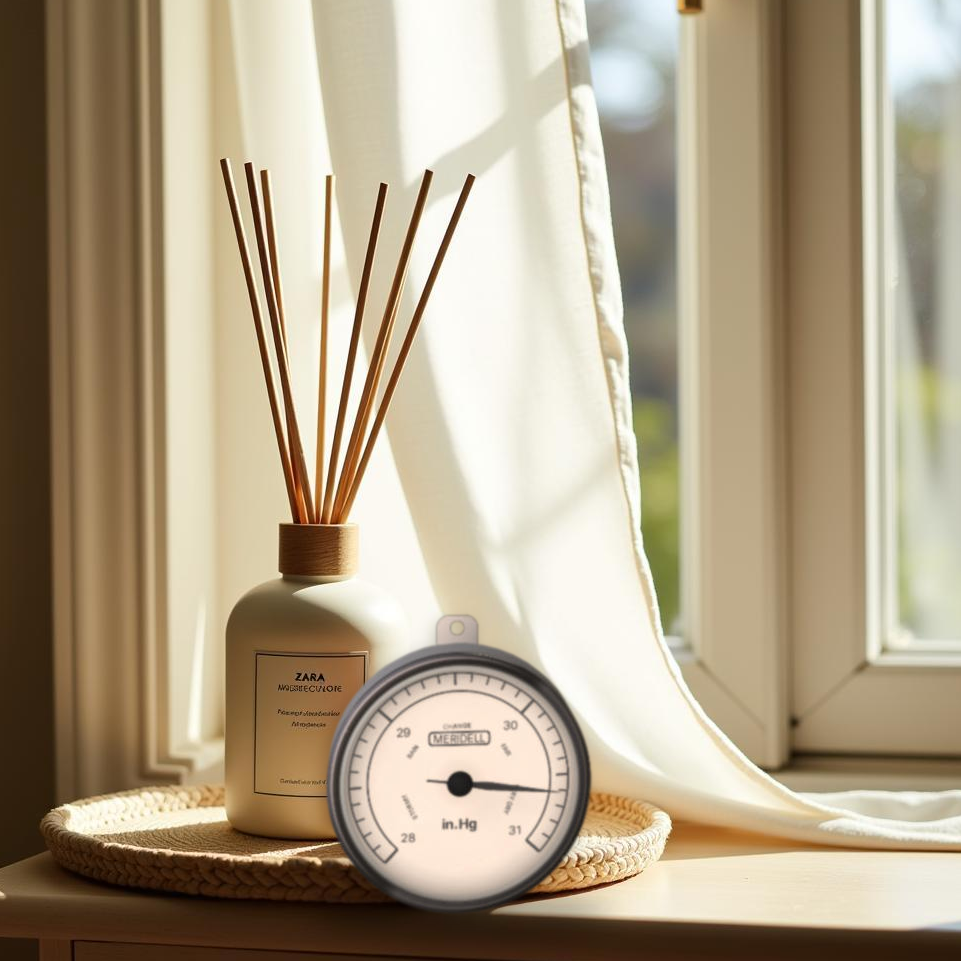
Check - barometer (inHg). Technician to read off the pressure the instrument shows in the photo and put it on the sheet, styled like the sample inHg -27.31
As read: inHg 30.6
